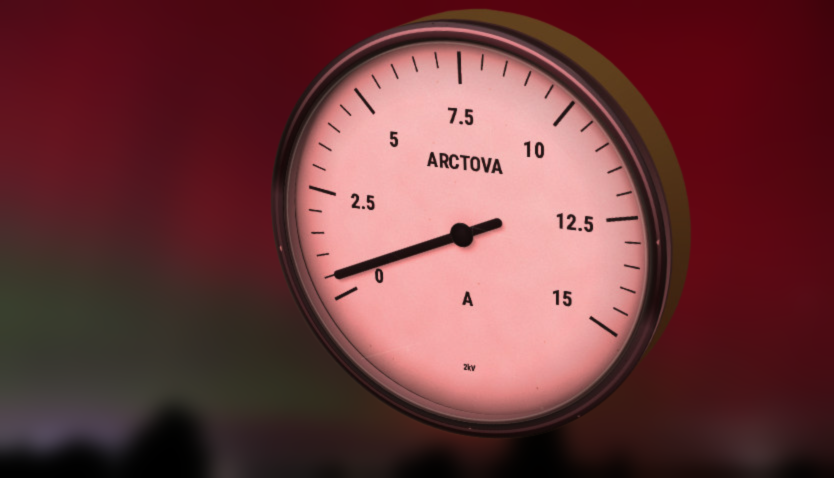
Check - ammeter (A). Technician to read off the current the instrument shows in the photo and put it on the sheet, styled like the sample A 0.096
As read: A 0.5
